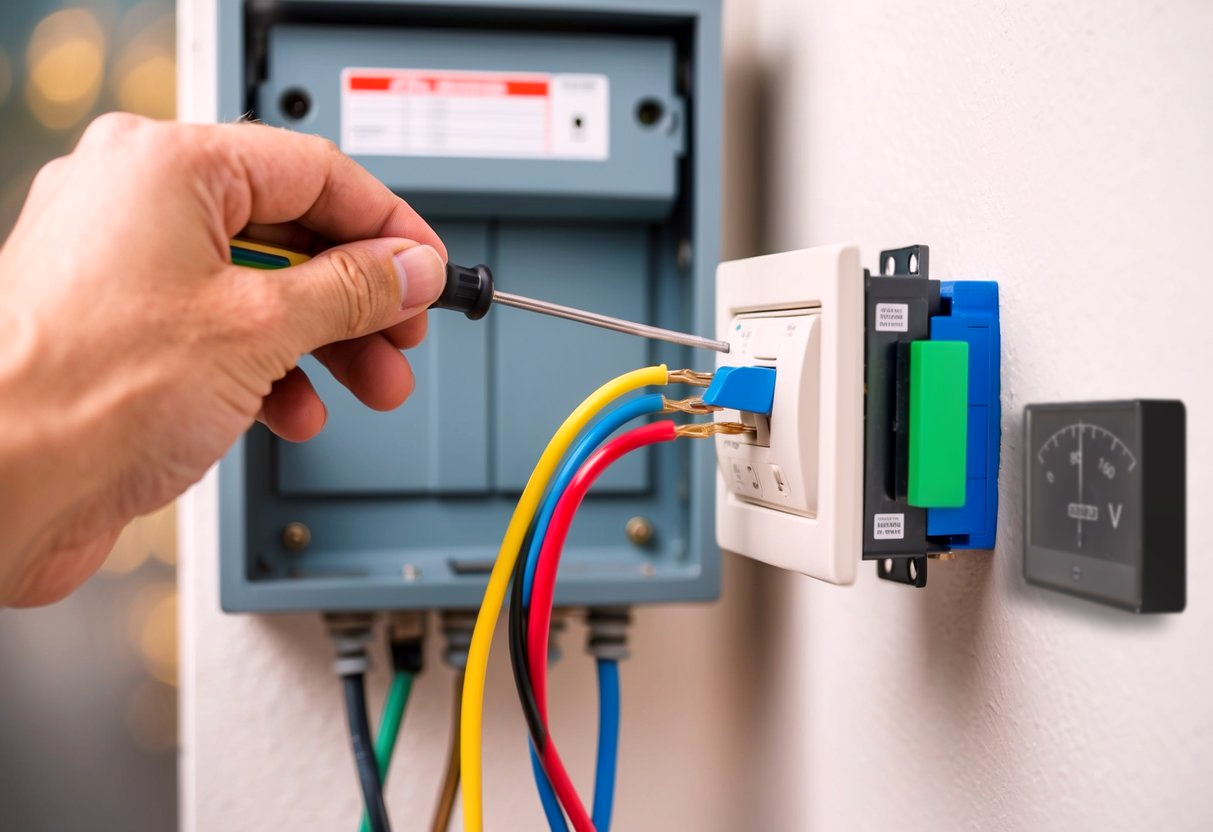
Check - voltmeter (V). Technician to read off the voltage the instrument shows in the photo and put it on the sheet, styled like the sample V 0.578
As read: V 100
